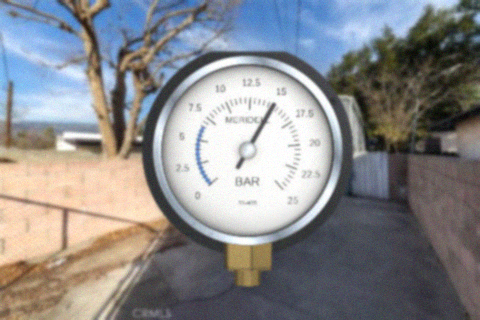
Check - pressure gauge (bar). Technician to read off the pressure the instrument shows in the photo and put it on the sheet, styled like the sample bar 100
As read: bar 15
